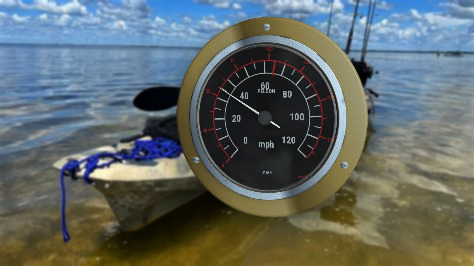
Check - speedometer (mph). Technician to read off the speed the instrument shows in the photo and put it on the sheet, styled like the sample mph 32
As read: mph 35
